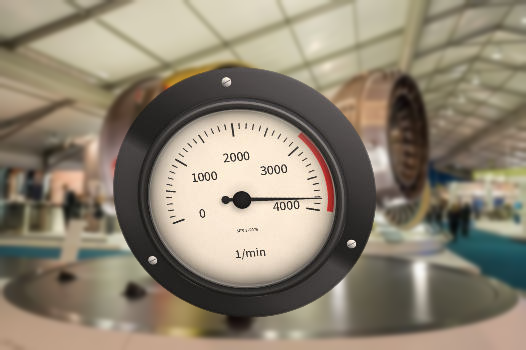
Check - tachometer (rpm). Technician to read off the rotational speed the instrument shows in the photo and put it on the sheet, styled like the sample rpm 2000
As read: rpm 3800
